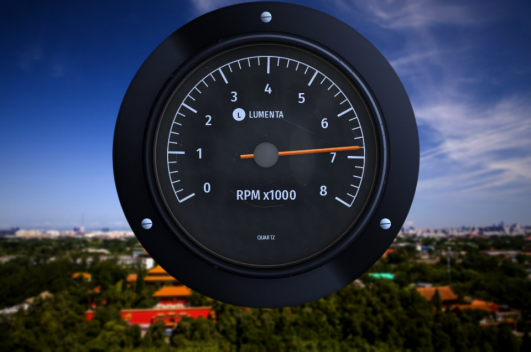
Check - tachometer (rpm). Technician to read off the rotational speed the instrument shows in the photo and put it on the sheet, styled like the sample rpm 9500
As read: rpm 6800
